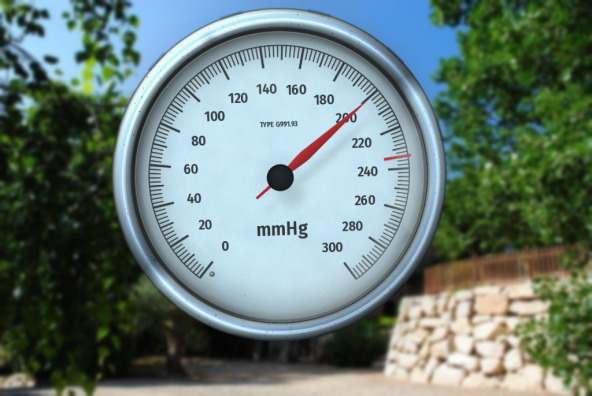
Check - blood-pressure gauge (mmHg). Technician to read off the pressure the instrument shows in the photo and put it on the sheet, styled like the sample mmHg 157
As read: mmHg 200
